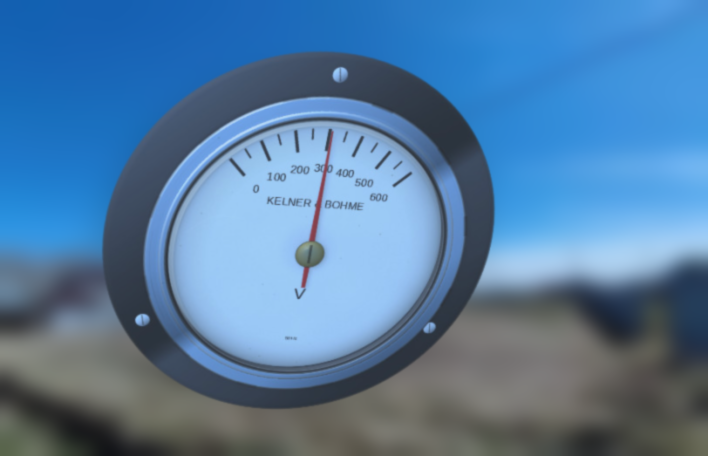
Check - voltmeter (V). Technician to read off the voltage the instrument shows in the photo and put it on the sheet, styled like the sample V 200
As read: V 300
